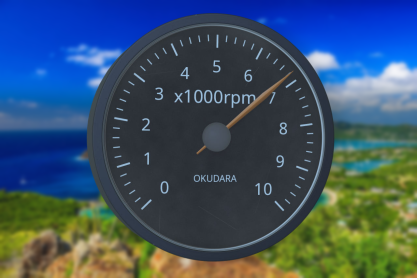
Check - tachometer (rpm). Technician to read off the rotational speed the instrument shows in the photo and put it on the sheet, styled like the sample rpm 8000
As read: rpm 6800
